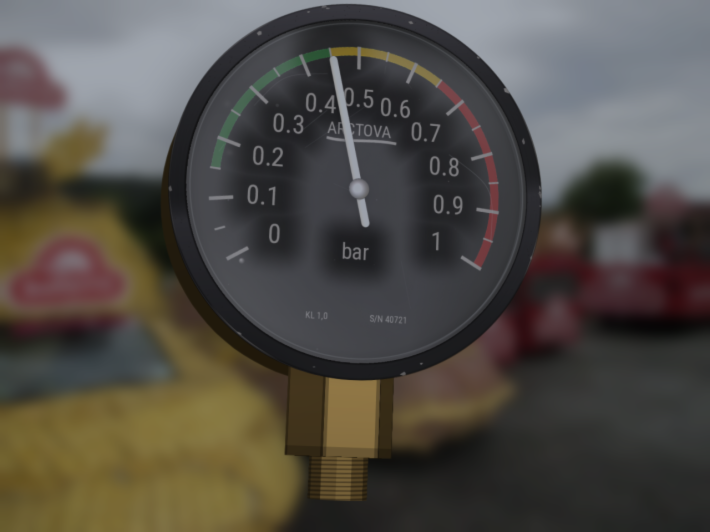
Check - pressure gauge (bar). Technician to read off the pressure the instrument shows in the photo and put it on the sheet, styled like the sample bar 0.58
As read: bar 0.45
